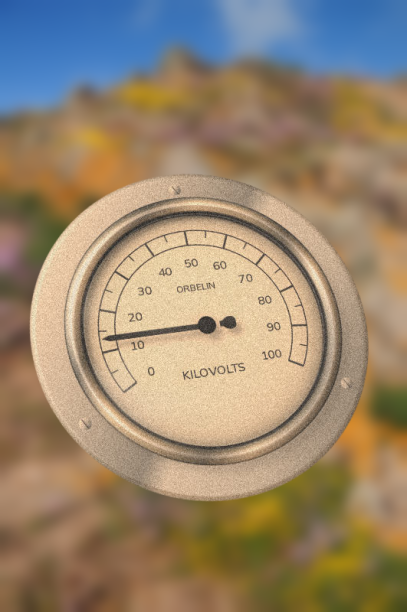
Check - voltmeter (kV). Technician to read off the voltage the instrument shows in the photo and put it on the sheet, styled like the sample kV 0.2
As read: kV 12.5
